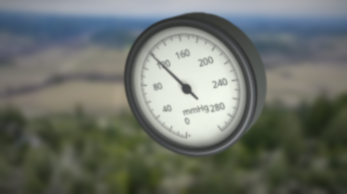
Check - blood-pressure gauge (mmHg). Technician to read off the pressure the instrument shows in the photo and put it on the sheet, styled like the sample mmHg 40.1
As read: mmHg 120
